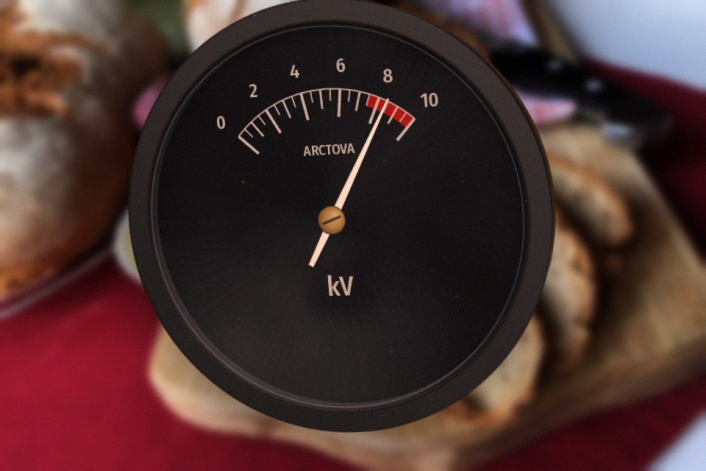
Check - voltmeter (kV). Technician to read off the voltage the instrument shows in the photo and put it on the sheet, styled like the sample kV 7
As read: kV 8.5
